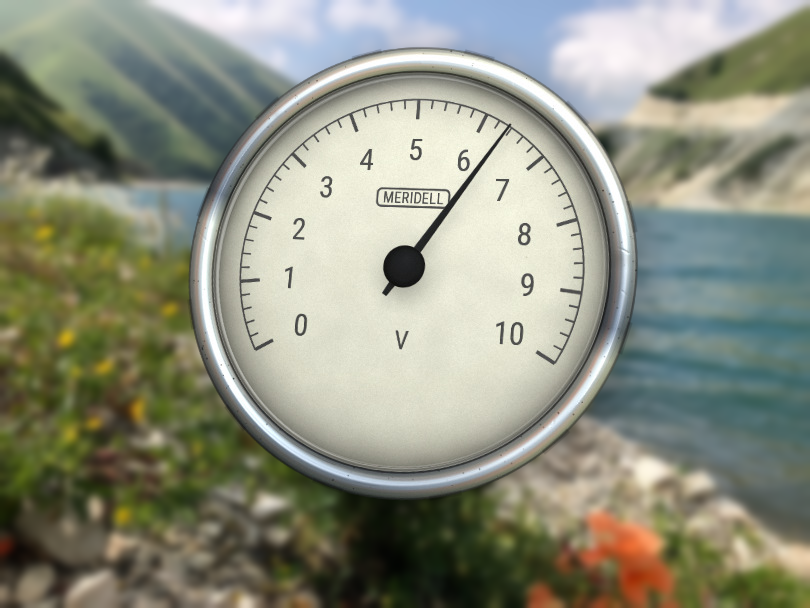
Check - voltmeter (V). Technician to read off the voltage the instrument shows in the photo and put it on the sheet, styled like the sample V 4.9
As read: V 6.4
